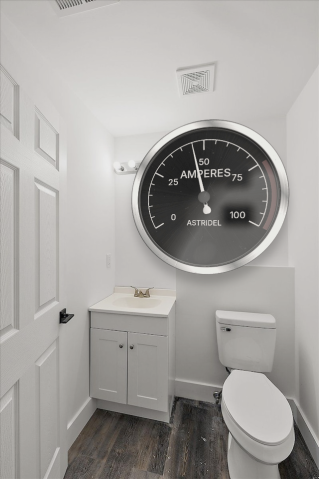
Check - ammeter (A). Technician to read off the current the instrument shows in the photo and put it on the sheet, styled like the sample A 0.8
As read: A 45
